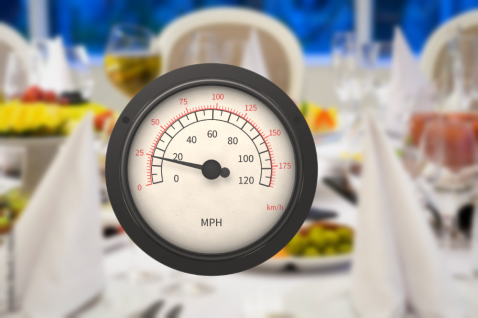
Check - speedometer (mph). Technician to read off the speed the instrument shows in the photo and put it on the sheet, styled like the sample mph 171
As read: mph 15
